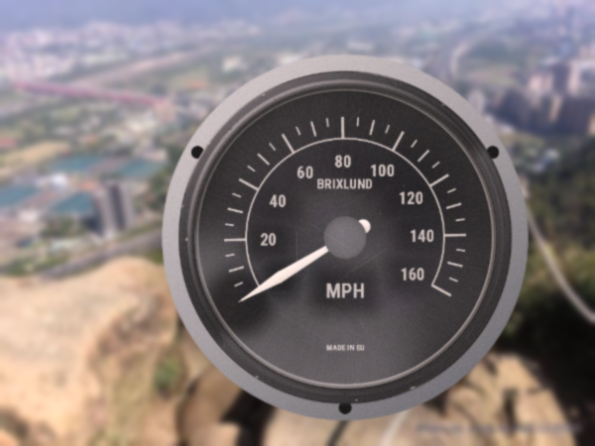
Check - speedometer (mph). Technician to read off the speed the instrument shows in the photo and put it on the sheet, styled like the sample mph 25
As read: mph 0
